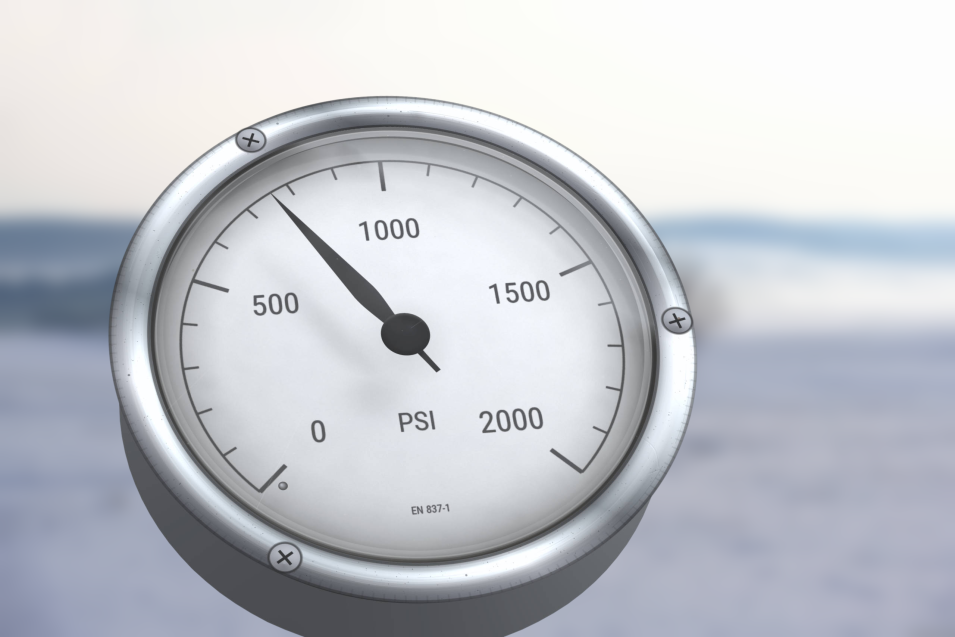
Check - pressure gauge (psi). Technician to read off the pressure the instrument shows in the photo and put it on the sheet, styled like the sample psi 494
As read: psi 750
